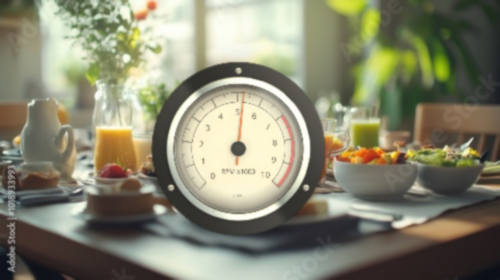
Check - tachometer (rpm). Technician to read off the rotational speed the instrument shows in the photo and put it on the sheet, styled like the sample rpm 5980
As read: rpm 5250
